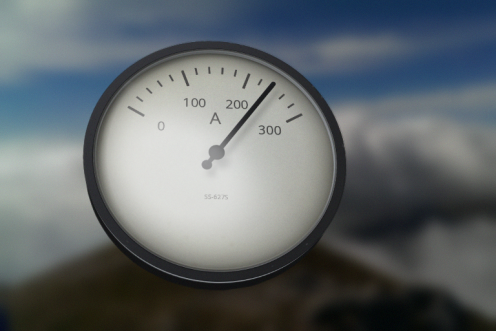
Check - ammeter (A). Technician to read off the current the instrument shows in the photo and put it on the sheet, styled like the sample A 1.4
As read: A 240
